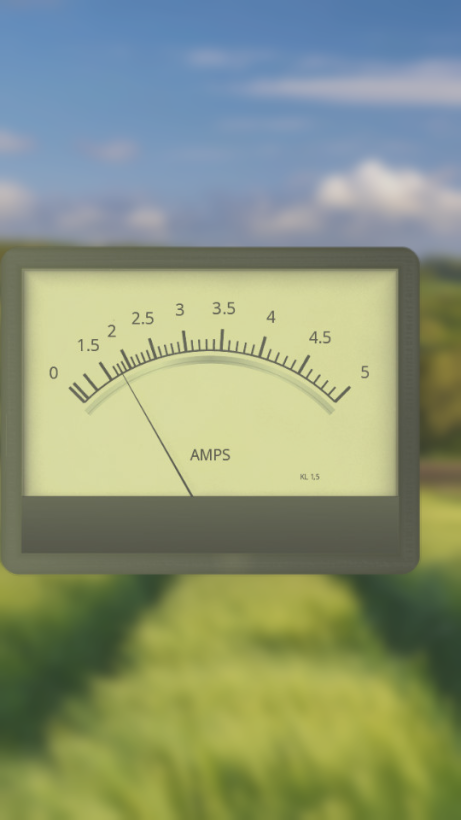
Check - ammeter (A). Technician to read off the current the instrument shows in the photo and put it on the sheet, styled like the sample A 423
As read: A 1.8
